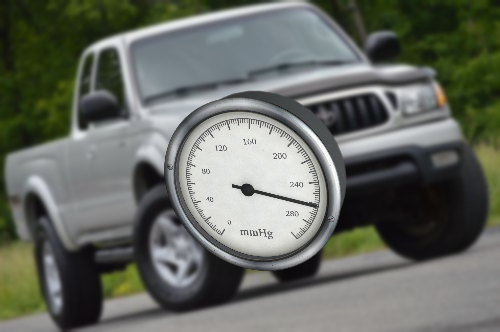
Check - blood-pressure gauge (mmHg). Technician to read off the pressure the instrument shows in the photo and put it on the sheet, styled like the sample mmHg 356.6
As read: mmHg 260
